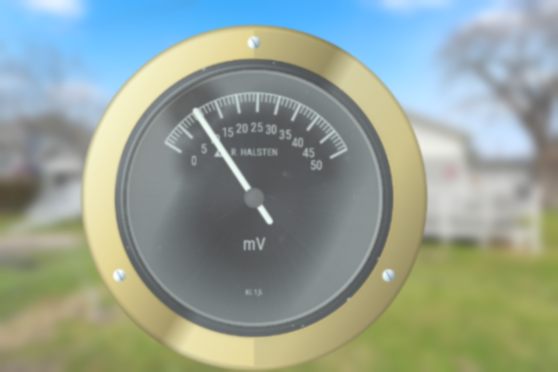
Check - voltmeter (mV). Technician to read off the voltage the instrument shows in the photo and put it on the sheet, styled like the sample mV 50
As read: mV 10
